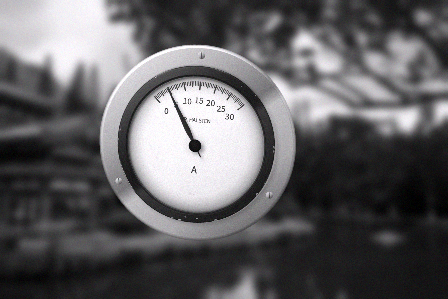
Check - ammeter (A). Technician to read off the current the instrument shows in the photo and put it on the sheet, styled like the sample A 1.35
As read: A 5
